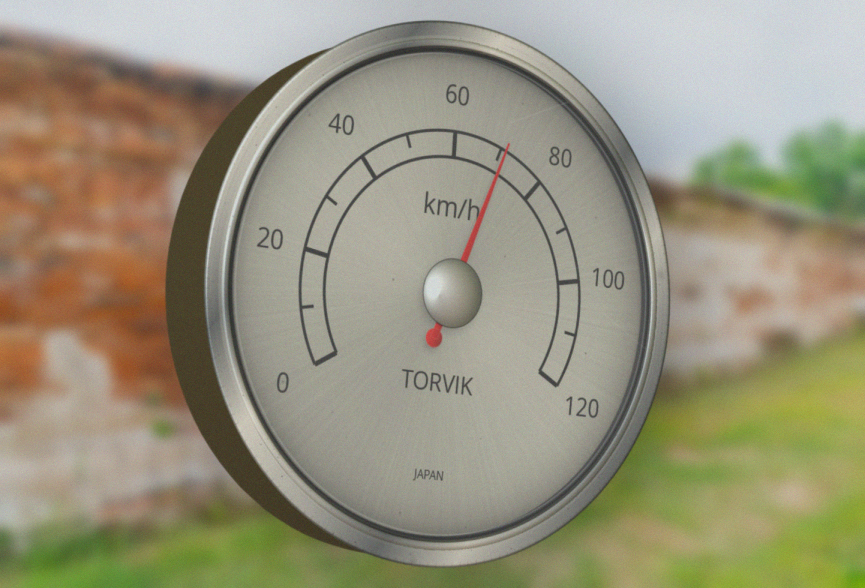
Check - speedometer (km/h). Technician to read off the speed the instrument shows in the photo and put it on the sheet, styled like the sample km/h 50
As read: km/h 70
